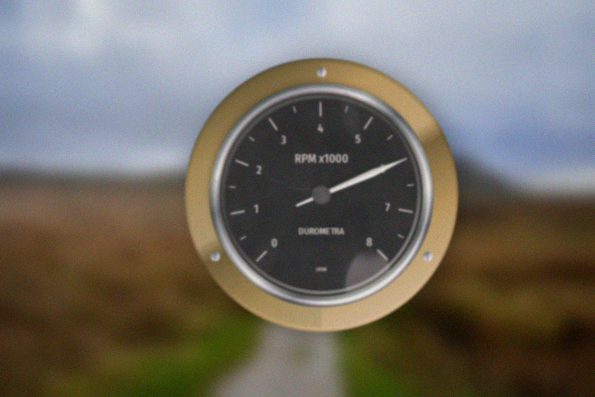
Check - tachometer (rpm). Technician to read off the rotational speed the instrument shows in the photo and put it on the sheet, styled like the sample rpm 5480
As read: rpm 6000
